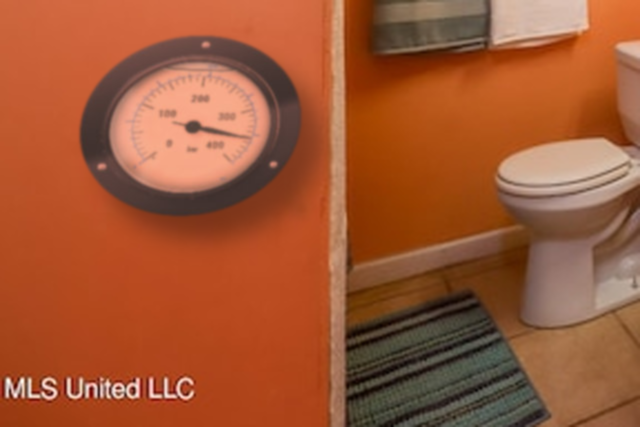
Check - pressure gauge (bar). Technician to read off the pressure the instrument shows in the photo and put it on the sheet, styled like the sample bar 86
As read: bar 350
